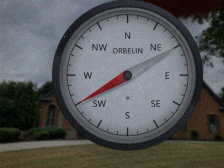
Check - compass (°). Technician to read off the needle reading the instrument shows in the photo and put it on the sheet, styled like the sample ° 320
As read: ° 240
